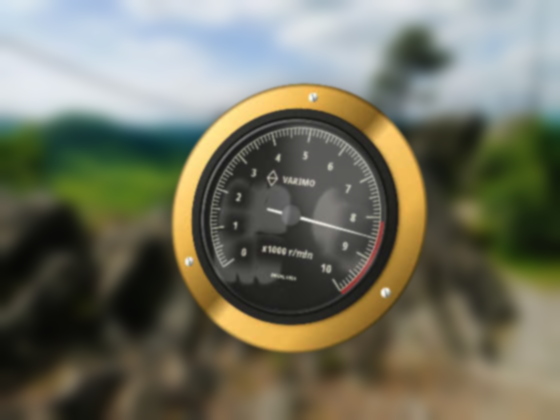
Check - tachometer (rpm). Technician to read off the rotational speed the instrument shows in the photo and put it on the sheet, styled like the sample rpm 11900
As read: rpm 8500
